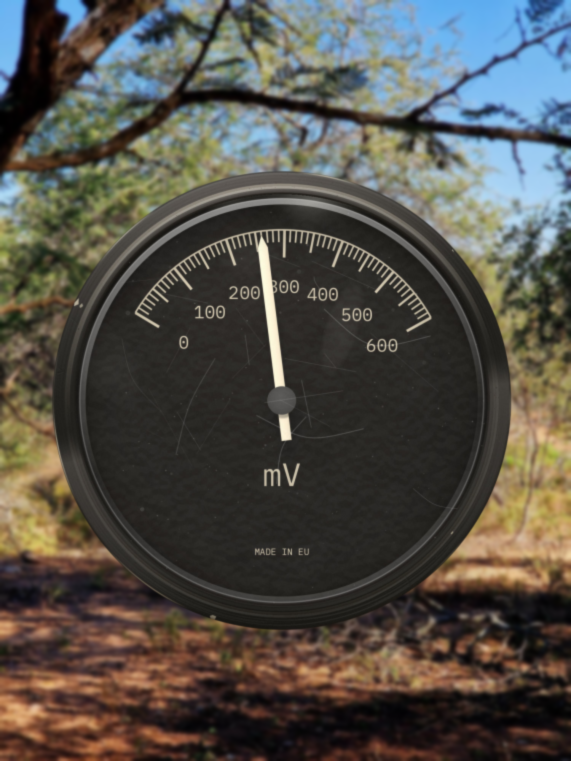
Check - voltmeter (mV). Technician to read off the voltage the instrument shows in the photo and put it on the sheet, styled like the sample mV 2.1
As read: mV 260
